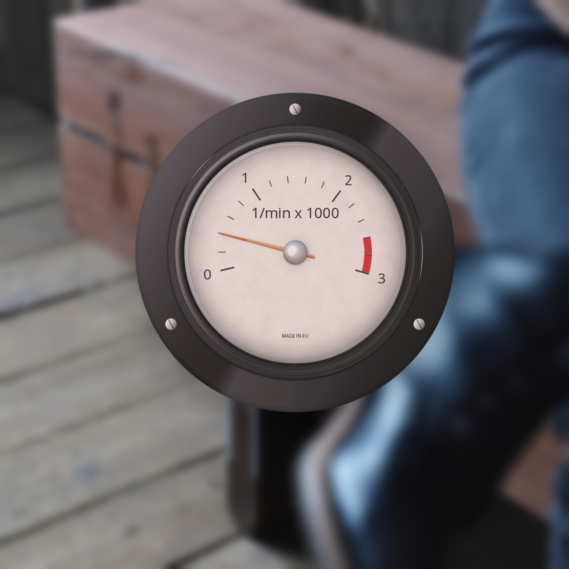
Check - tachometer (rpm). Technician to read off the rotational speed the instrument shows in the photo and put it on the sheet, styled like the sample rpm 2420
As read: rpm 400
